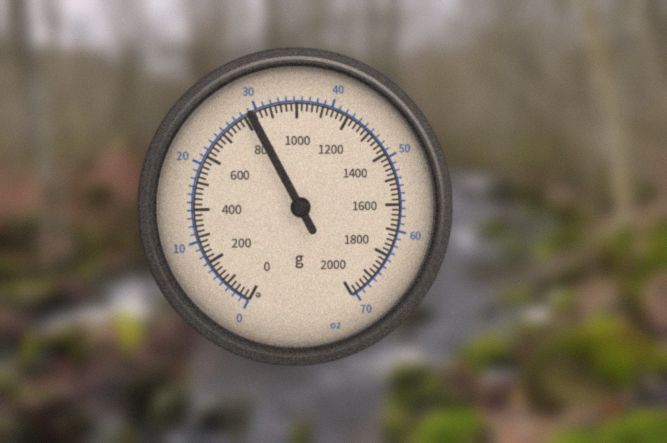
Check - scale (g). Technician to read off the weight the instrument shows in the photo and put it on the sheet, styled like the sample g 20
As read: g 820
